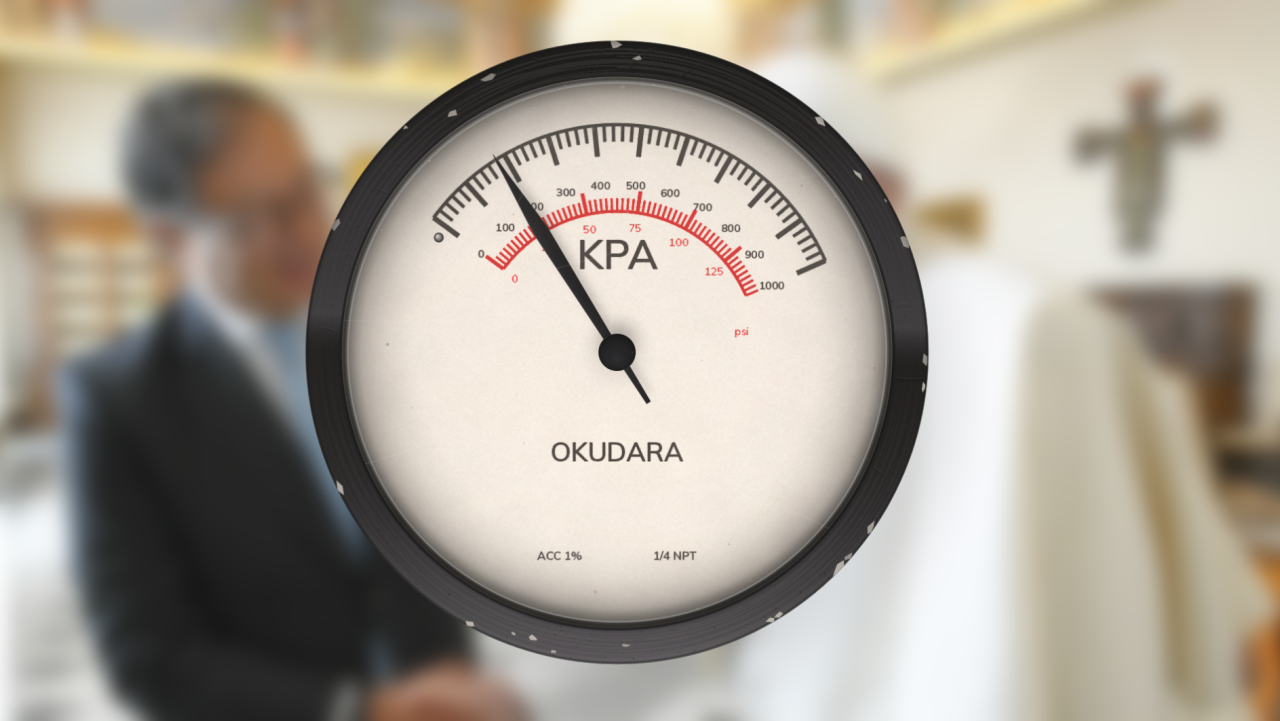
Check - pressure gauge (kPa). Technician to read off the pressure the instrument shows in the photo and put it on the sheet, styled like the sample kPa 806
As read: kPa 180
